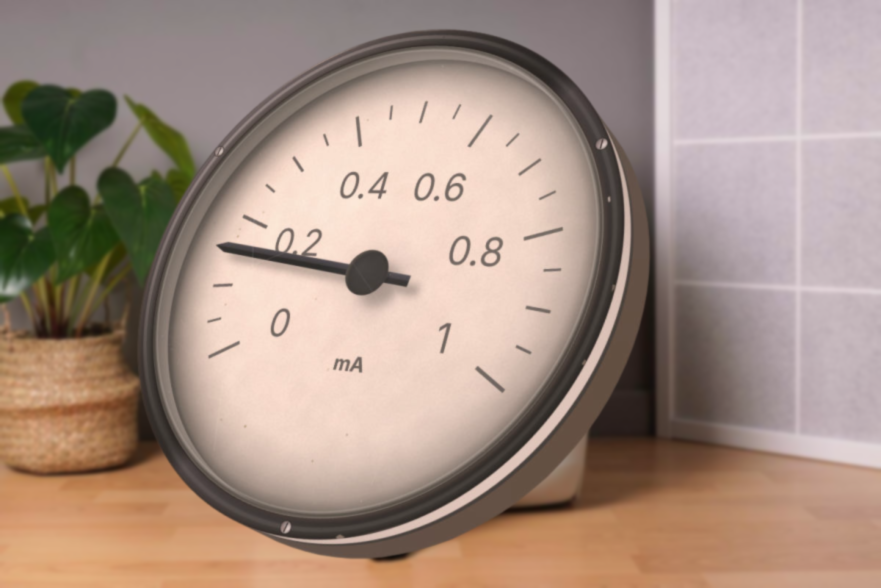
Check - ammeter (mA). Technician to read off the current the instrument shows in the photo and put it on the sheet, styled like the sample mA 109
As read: mA 0.15
